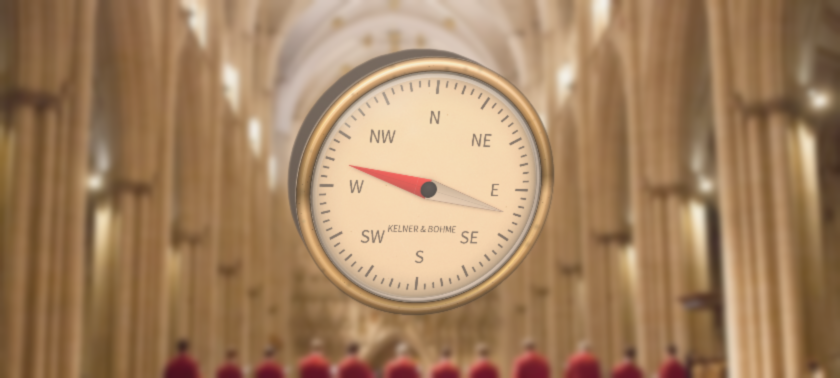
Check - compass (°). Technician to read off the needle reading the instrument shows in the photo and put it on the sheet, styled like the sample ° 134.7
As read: ° 285
